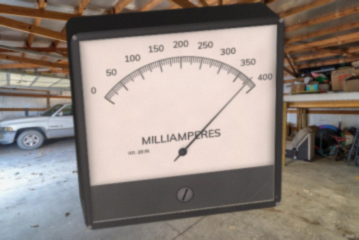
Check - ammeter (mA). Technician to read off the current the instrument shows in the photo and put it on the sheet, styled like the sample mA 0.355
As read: mA 375
